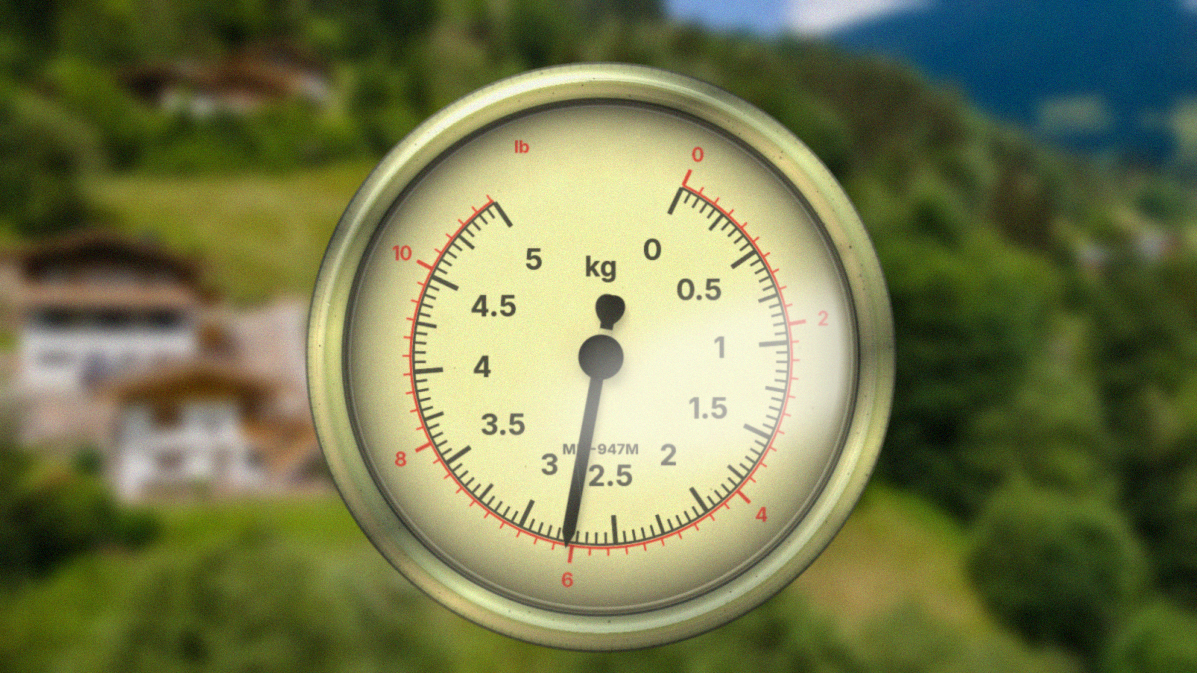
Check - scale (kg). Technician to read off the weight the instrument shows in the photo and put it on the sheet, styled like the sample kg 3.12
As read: kg 2.75
